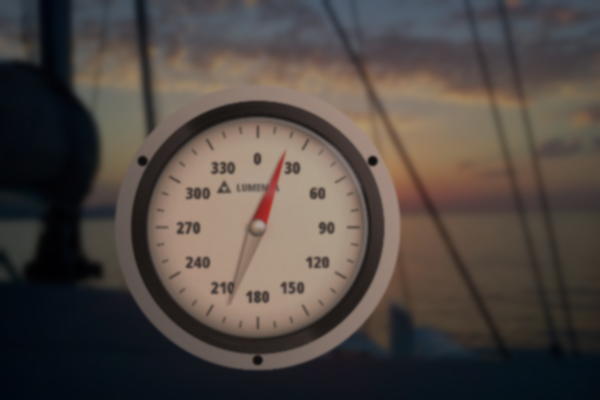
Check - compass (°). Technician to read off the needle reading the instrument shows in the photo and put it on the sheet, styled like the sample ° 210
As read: ° 20
